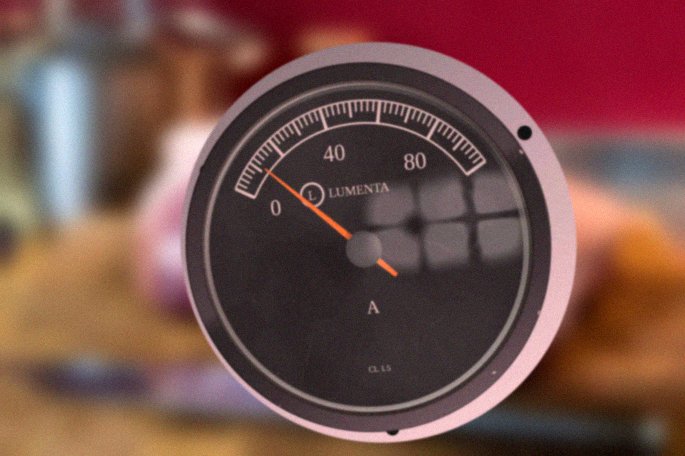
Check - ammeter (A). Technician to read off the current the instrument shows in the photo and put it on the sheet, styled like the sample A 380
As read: A 12
